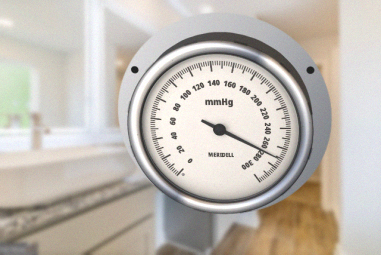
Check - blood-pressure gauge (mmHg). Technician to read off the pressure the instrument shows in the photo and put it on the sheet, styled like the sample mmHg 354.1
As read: mmHg 270
